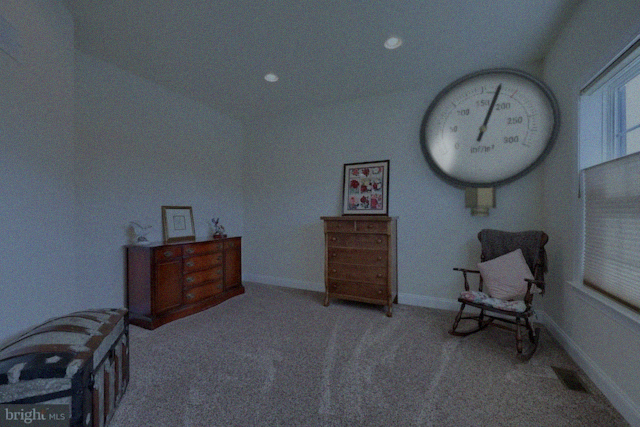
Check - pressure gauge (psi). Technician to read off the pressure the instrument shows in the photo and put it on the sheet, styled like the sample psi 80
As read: psi 175
